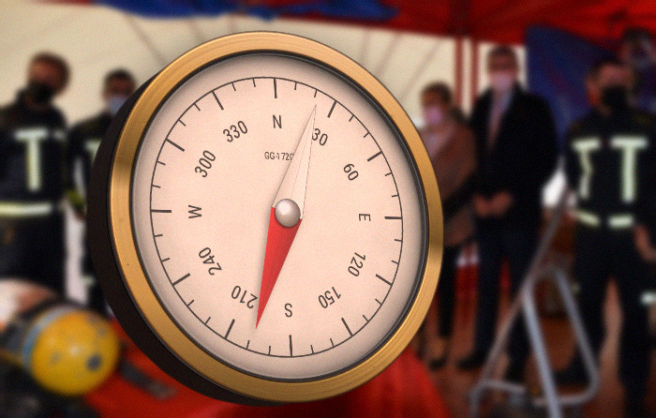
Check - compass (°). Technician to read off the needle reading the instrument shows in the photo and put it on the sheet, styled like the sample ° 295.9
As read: ° 200
